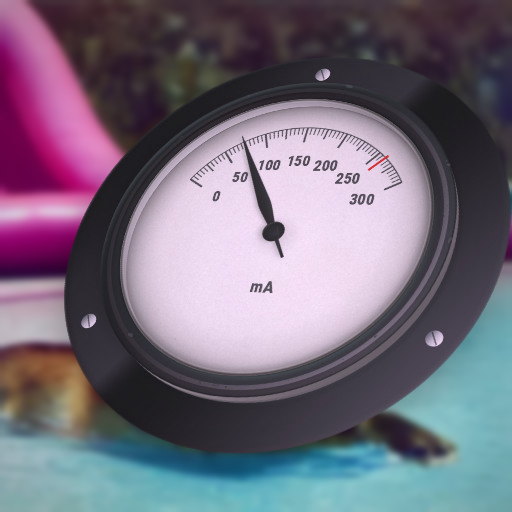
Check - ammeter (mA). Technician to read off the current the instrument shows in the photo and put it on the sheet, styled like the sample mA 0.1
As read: mA 75
